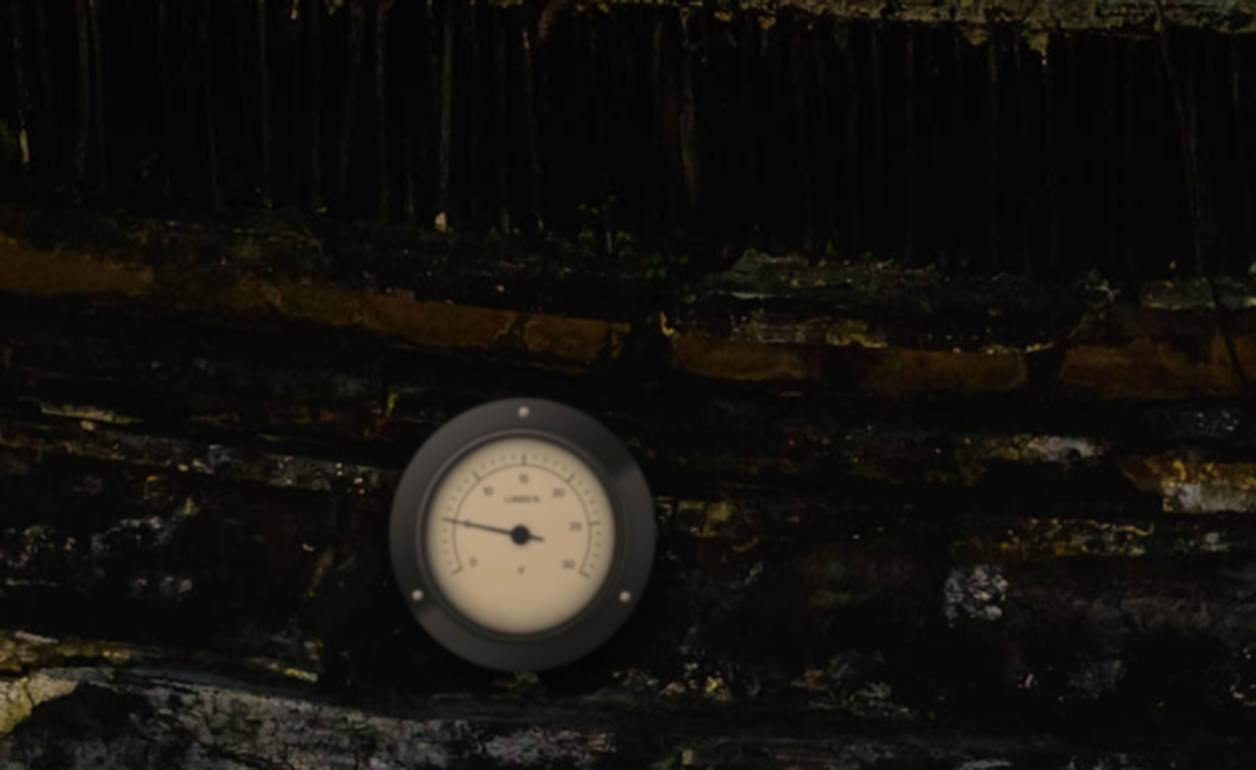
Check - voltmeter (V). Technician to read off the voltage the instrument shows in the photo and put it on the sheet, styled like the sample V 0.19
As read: V 5
